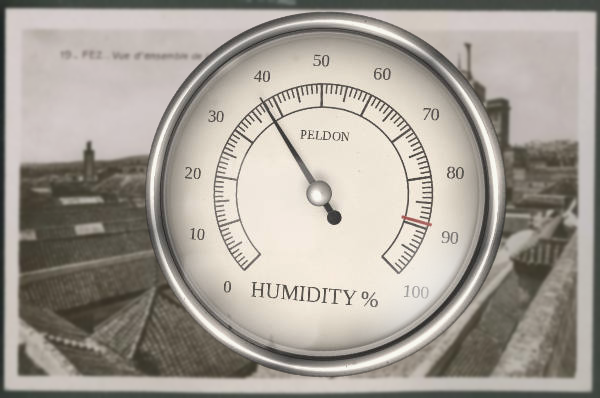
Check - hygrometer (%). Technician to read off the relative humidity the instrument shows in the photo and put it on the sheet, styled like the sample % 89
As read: % 38
